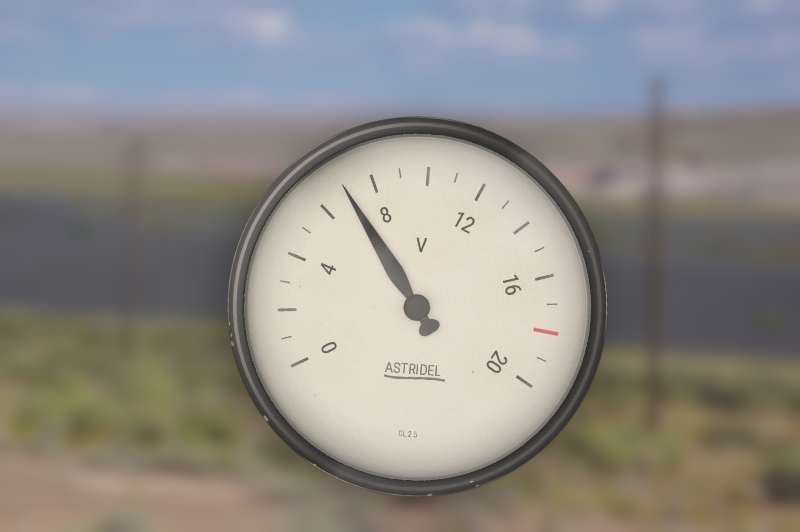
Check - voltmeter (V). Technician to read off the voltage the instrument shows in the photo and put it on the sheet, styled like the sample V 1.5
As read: V 7
